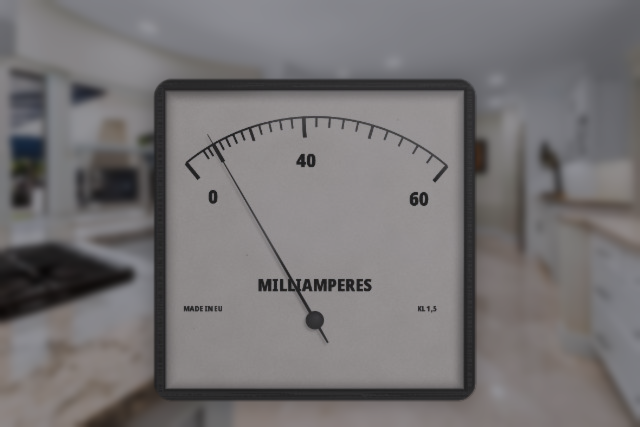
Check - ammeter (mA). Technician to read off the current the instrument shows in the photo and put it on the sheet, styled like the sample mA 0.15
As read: mA 20
